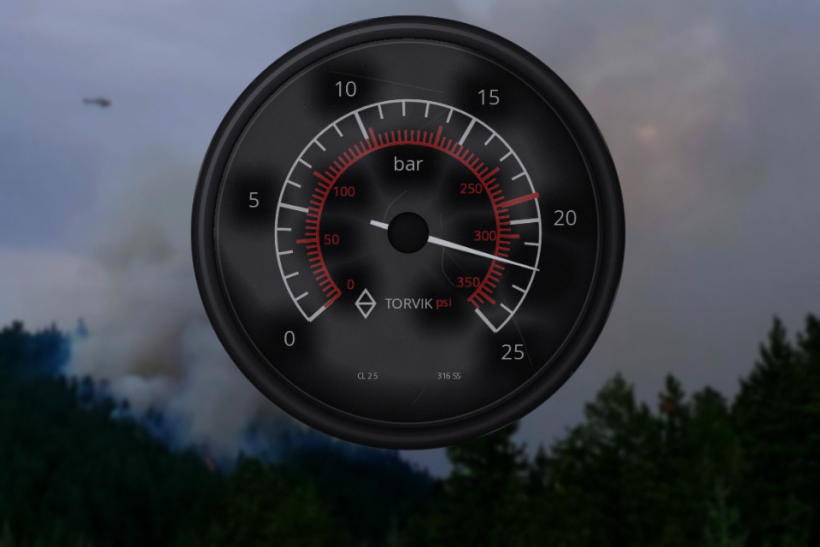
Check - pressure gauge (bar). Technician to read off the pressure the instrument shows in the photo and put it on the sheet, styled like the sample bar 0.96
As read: bar 22
